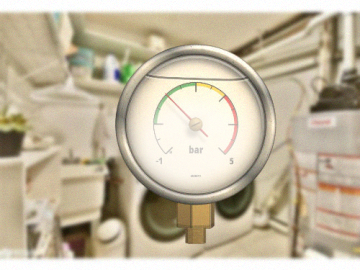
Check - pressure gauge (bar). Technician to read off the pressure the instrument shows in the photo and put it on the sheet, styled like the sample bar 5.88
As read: bar 1
